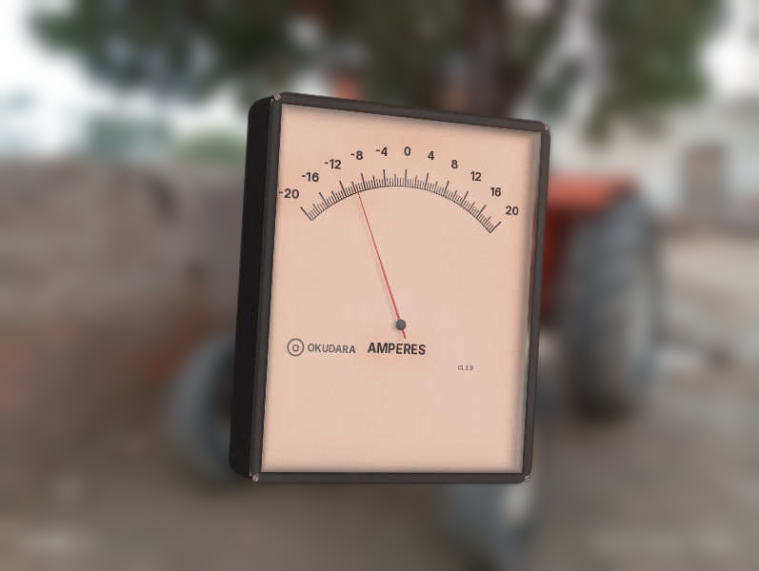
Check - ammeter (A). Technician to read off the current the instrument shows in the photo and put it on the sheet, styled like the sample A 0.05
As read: A -10
